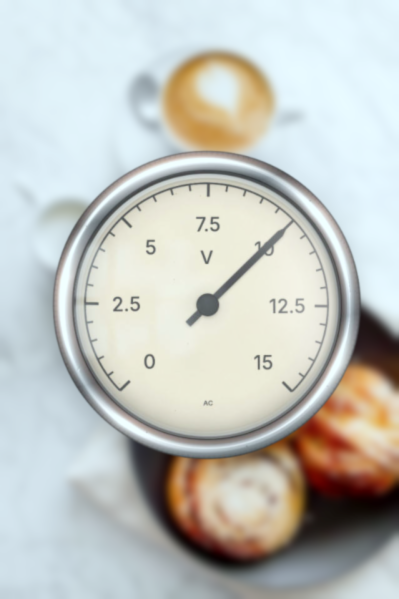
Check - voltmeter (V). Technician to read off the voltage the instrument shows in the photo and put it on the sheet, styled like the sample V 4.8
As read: V 10
